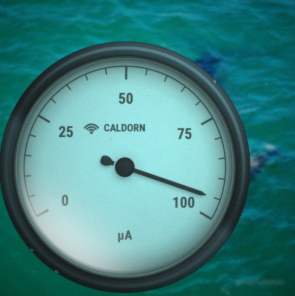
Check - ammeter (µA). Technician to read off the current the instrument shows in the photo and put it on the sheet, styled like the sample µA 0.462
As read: µA 95
